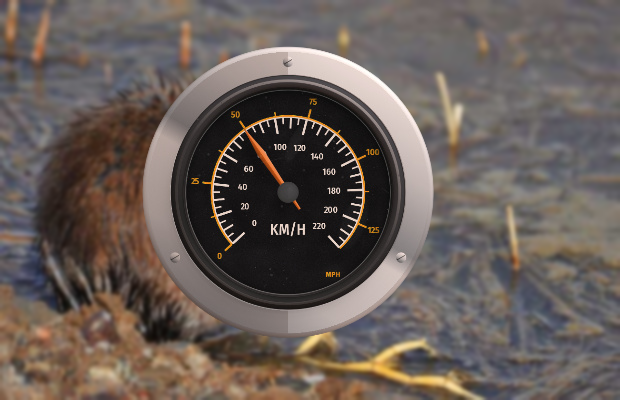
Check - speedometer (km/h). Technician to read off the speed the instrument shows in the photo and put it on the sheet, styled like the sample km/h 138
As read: km/h 80
